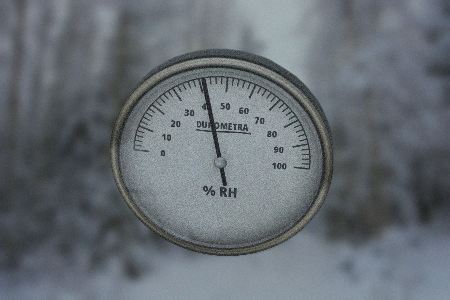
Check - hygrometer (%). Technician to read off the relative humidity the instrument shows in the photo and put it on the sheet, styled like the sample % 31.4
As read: % 42
